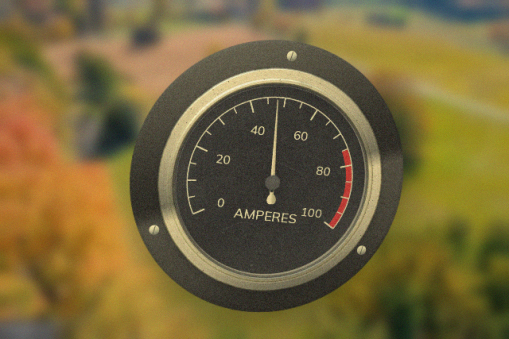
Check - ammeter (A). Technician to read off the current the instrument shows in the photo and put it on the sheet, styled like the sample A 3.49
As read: A 47.5
